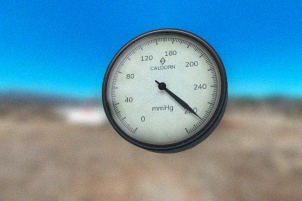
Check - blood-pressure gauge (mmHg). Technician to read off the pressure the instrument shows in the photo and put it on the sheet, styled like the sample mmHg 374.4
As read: mmHg 280
